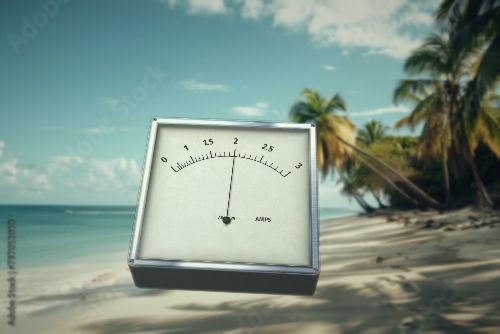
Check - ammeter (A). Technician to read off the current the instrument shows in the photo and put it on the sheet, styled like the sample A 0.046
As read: A 2
